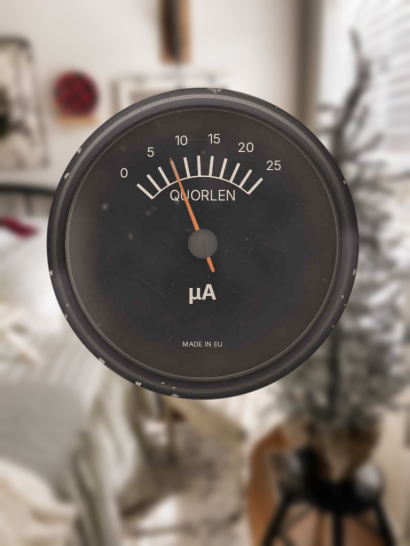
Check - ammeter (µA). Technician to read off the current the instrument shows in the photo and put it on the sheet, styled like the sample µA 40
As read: µA 7.5
